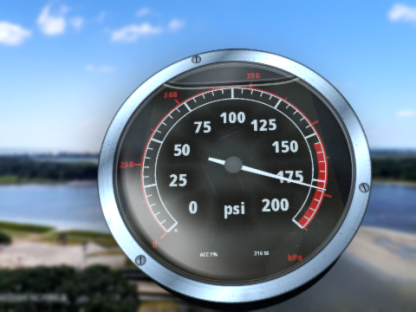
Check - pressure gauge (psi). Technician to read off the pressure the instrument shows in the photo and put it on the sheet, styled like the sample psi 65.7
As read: psi 180
